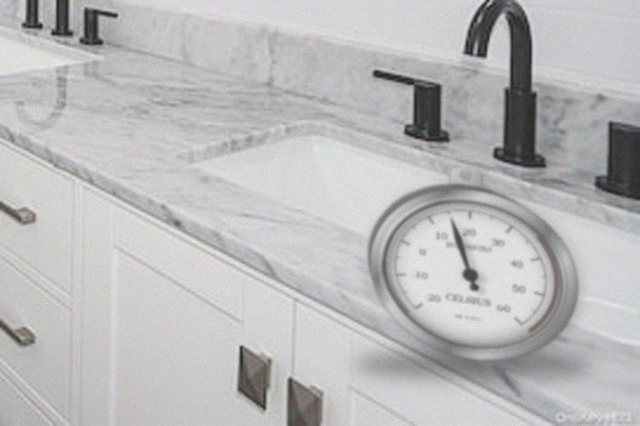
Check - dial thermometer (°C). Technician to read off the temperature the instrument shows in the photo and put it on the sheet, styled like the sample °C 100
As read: °C 15
